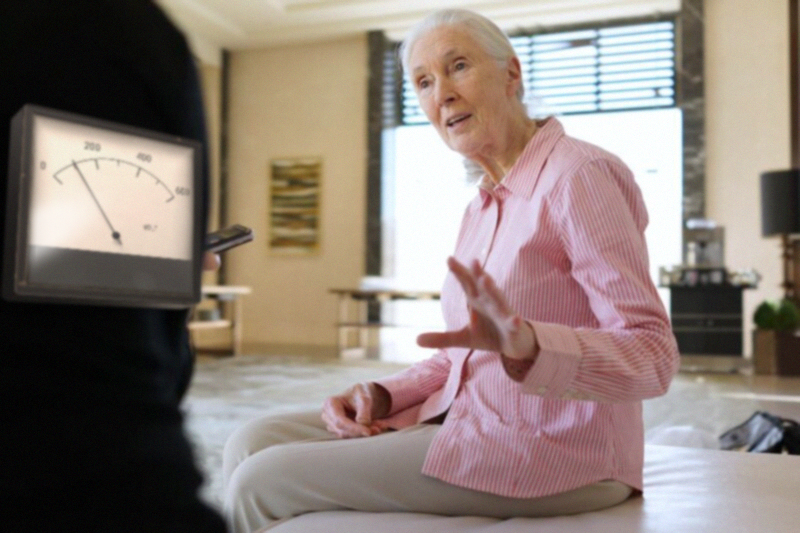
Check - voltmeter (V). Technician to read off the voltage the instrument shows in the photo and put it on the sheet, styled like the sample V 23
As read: V 100
